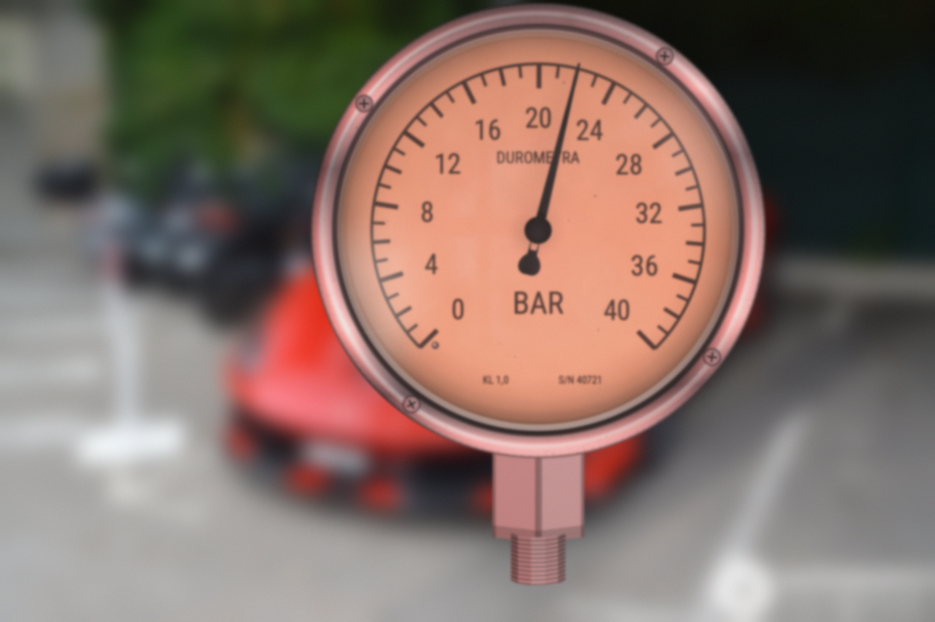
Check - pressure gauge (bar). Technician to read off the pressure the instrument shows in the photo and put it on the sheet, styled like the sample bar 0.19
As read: bar 22
